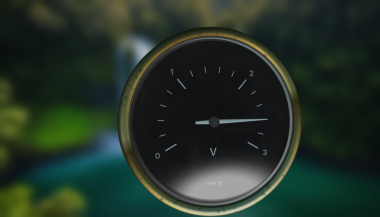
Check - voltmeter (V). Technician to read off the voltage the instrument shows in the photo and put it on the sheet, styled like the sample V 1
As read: V 2.6
